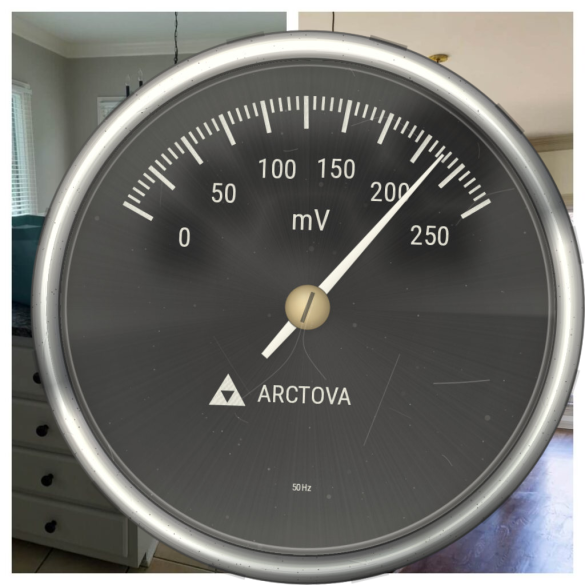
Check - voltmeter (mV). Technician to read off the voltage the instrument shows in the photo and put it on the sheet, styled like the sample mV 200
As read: mV 212.5
